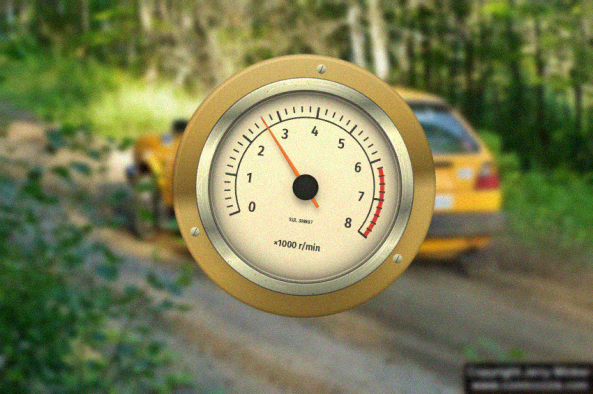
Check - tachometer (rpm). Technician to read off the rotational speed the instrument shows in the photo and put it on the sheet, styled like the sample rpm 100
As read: rpm 2600
